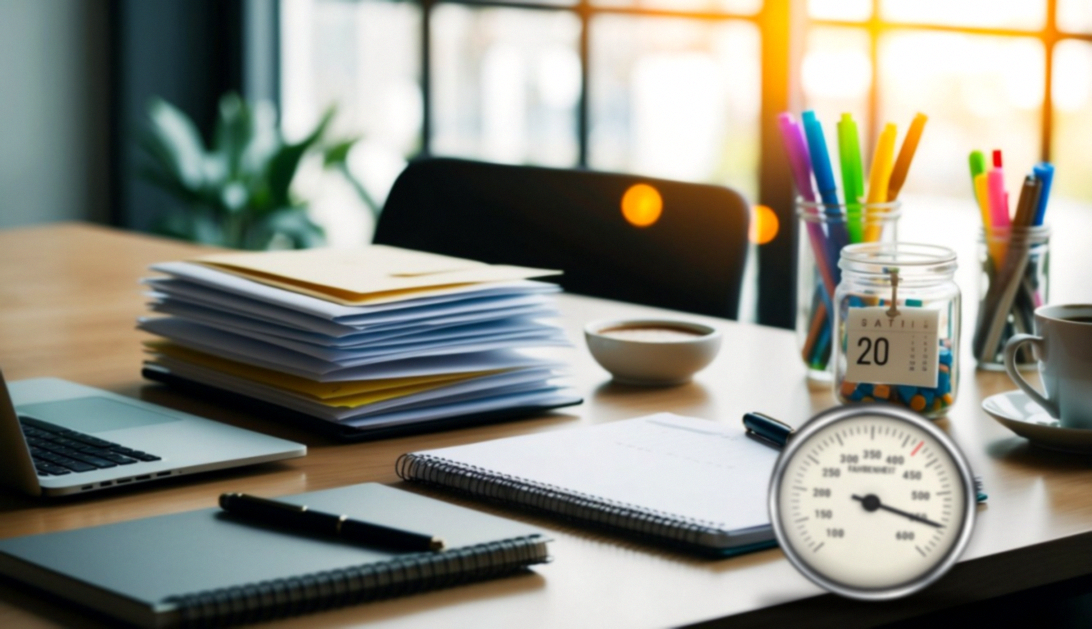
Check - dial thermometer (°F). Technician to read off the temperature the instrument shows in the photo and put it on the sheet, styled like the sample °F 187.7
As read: °F 550
